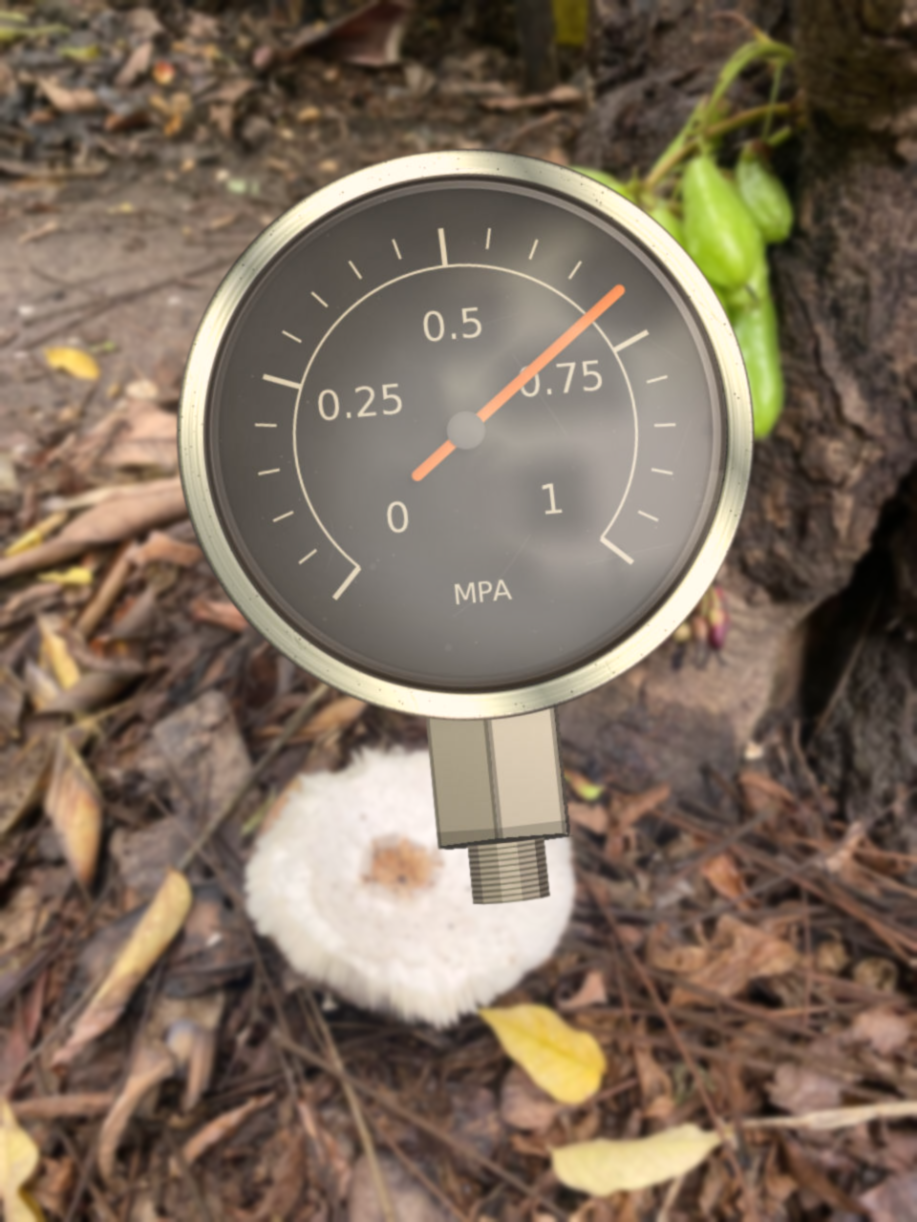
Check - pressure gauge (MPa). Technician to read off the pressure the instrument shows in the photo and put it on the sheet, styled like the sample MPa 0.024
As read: MPa 0.7
